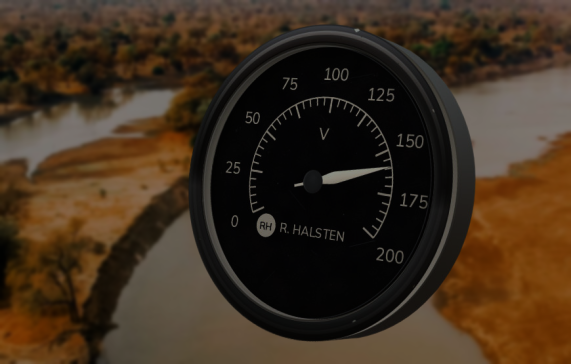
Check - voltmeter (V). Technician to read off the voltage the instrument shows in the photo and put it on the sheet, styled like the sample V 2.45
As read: V 160
